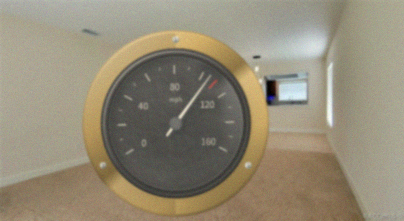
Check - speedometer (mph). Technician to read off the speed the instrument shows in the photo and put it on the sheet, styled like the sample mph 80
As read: mph 105
